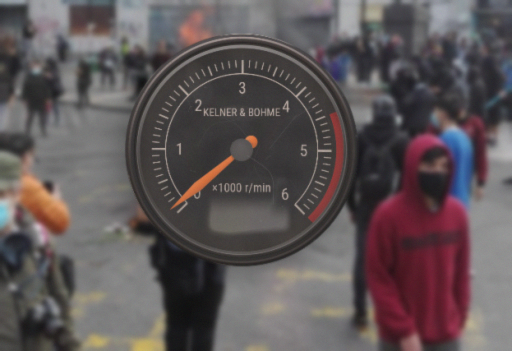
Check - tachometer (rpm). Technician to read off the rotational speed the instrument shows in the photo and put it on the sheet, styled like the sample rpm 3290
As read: rpm 100
